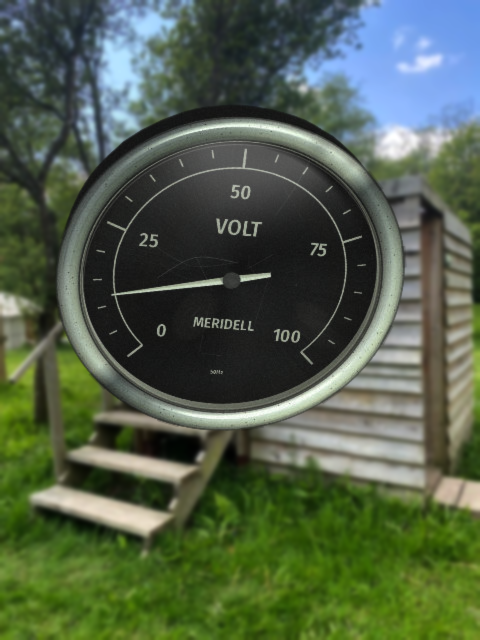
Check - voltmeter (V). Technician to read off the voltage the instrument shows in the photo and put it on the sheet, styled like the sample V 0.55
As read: V 12.5
